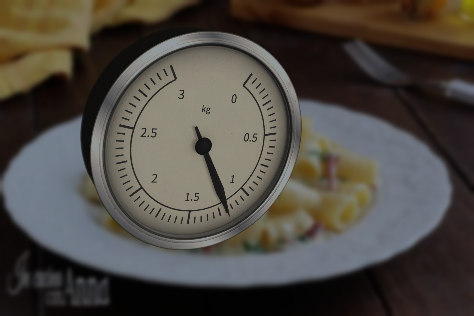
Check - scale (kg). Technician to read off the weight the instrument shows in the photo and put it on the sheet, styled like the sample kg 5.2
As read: kg 1.2
